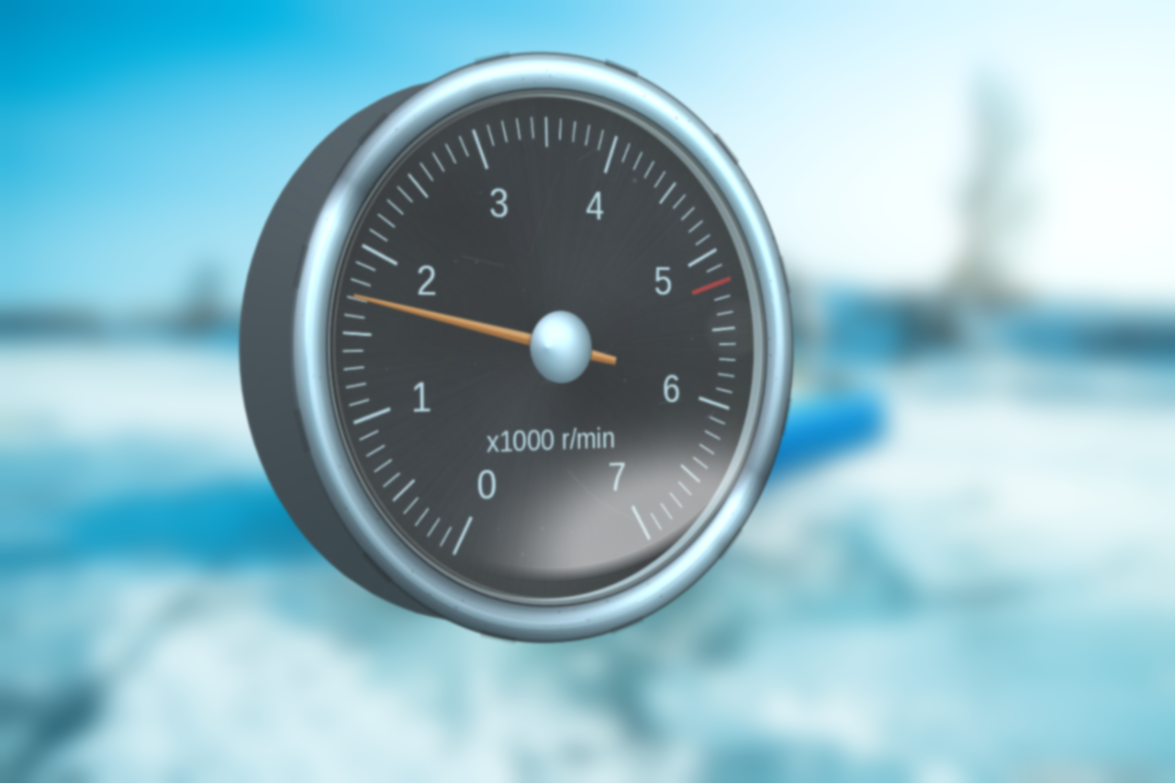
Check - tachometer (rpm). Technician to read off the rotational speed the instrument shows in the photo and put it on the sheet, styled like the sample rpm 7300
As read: rpm 1700
